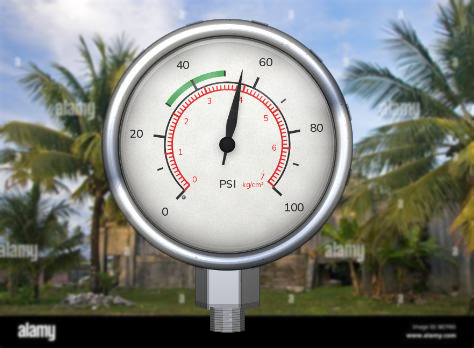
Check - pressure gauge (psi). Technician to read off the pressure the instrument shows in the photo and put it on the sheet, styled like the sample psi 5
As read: psi 55
